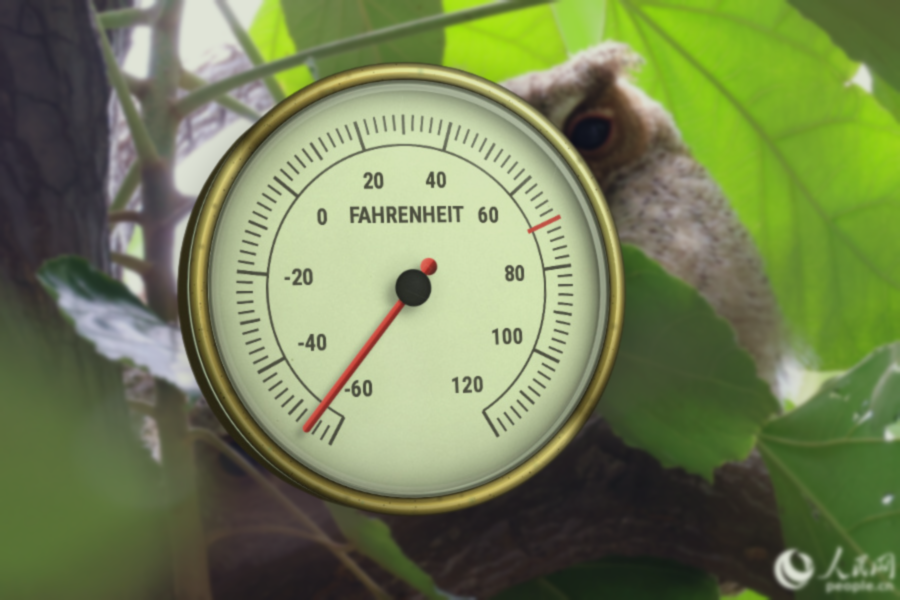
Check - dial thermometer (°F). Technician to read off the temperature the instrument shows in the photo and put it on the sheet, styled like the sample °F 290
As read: °F -54
